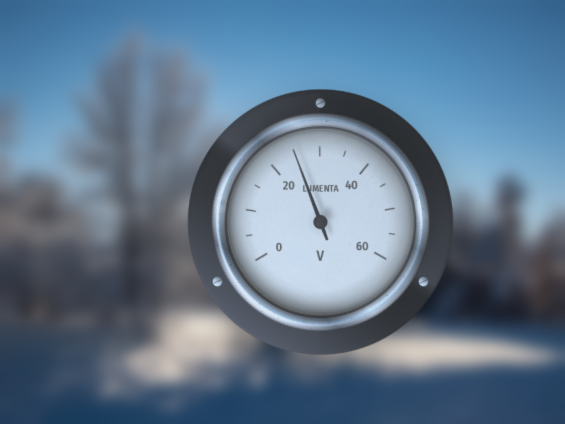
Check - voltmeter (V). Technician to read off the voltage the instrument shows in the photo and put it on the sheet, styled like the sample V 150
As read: V 25
